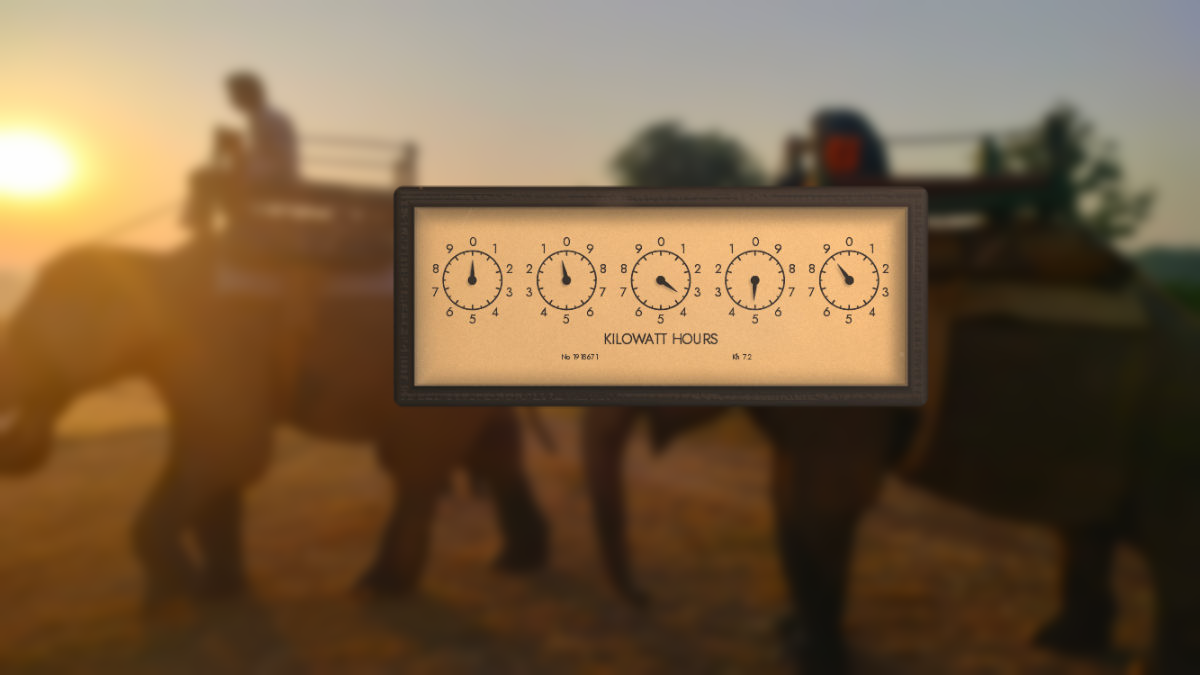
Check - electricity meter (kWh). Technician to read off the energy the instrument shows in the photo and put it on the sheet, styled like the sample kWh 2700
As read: kWh 349
